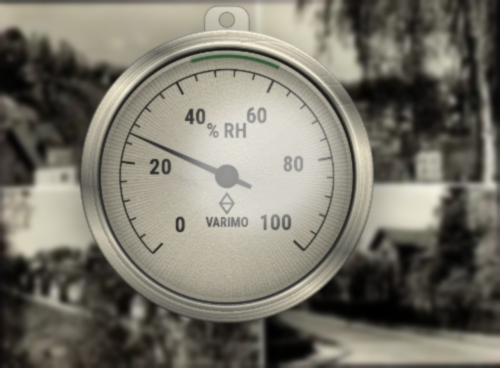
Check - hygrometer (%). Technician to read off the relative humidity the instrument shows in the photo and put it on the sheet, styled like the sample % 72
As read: % 26
